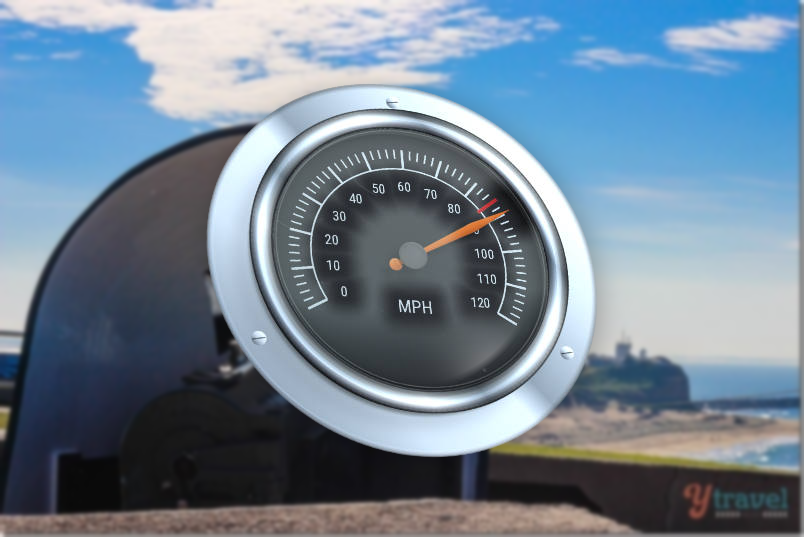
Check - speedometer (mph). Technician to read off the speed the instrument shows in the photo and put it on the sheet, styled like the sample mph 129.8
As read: mph 90
